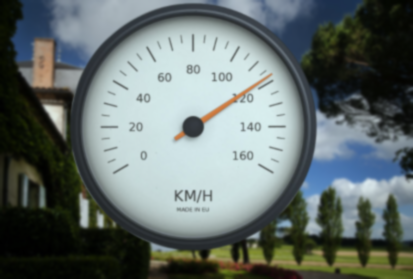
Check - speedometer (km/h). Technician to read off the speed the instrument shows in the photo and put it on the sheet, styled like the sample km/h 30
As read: km/h 117.5
